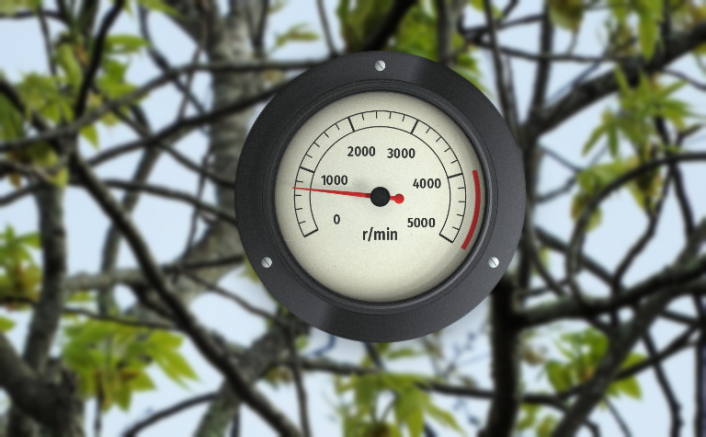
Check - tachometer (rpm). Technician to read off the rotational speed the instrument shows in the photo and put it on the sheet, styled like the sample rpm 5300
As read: rpm 700
